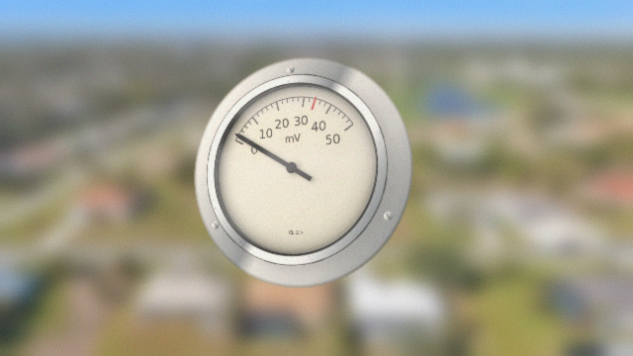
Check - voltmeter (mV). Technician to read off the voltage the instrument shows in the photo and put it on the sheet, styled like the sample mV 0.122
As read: mV 2
